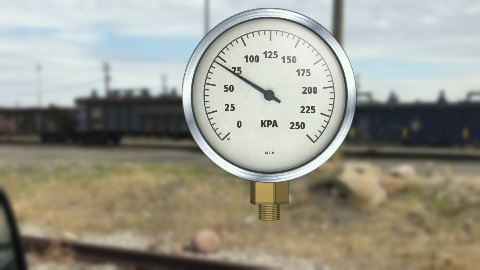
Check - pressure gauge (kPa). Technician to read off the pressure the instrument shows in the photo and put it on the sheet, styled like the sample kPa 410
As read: kPa 70
